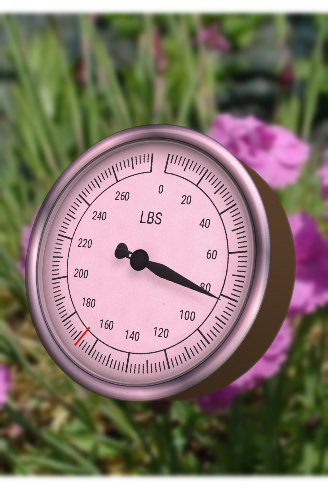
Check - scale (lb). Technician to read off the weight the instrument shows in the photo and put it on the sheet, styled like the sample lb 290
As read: lb 82
